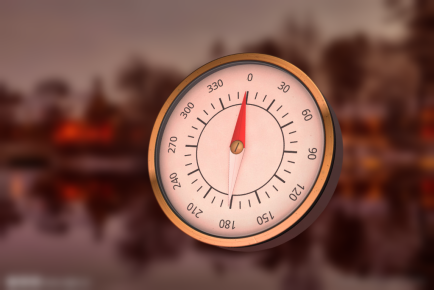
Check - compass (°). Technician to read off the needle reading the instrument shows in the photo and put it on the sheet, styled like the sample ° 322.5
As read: ° 0
